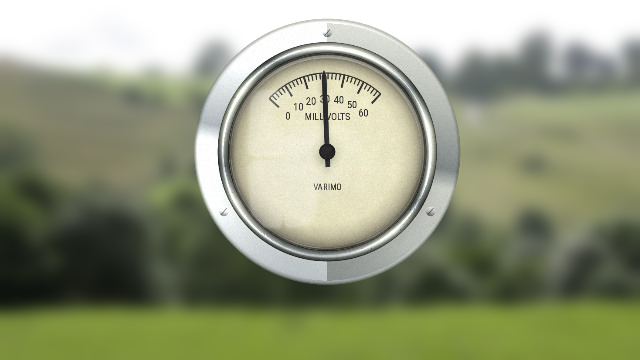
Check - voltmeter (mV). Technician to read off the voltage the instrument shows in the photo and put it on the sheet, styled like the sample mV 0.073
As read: mV 30
